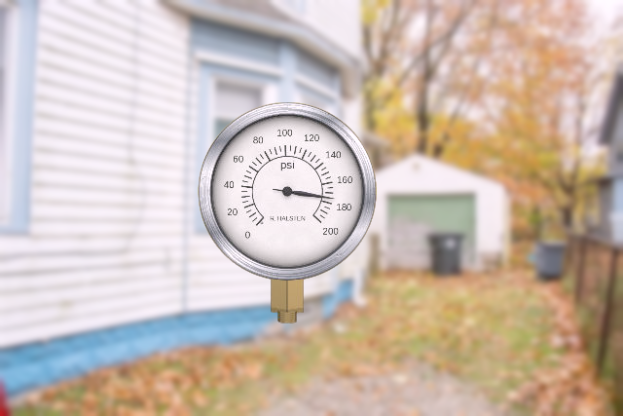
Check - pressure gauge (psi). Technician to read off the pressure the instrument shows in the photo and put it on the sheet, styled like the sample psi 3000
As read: psi 175
